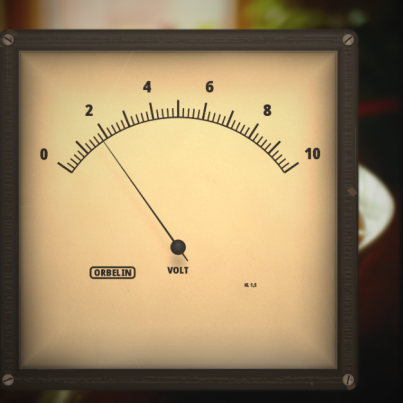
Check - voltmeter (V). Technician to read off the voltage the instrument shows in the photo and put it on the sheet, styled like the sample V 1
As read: V 1.8
